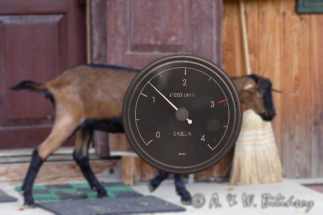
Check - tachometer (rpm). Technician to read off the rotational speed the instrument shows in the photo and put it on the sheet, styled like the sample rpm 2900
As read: rpm 1250
